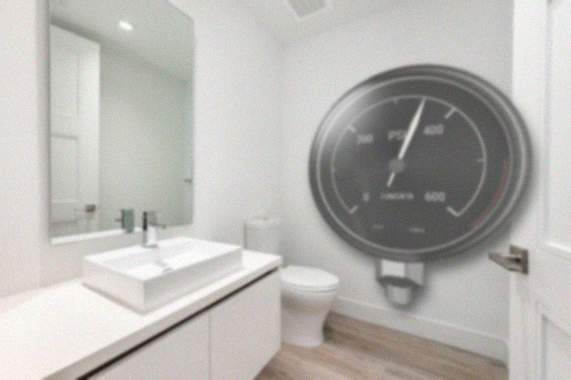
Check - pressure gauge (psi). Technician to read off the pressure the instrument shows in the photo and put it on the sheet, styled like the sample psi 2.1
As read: psi 350
